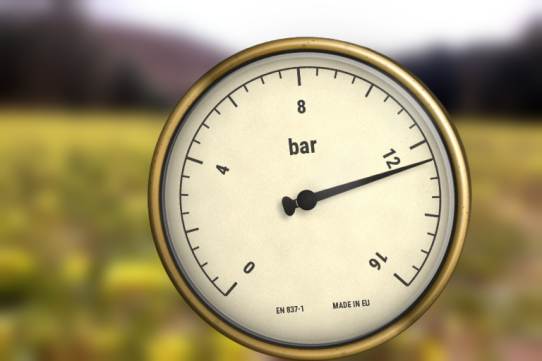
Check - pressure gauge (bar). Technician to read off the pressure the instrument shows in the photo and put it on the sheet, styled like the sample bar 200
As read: bar 12.5
